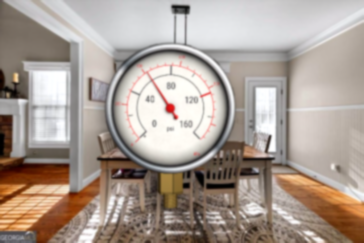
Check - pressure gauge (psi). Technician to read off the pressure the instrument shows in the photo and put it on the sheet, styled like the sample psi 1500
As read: psi 60
